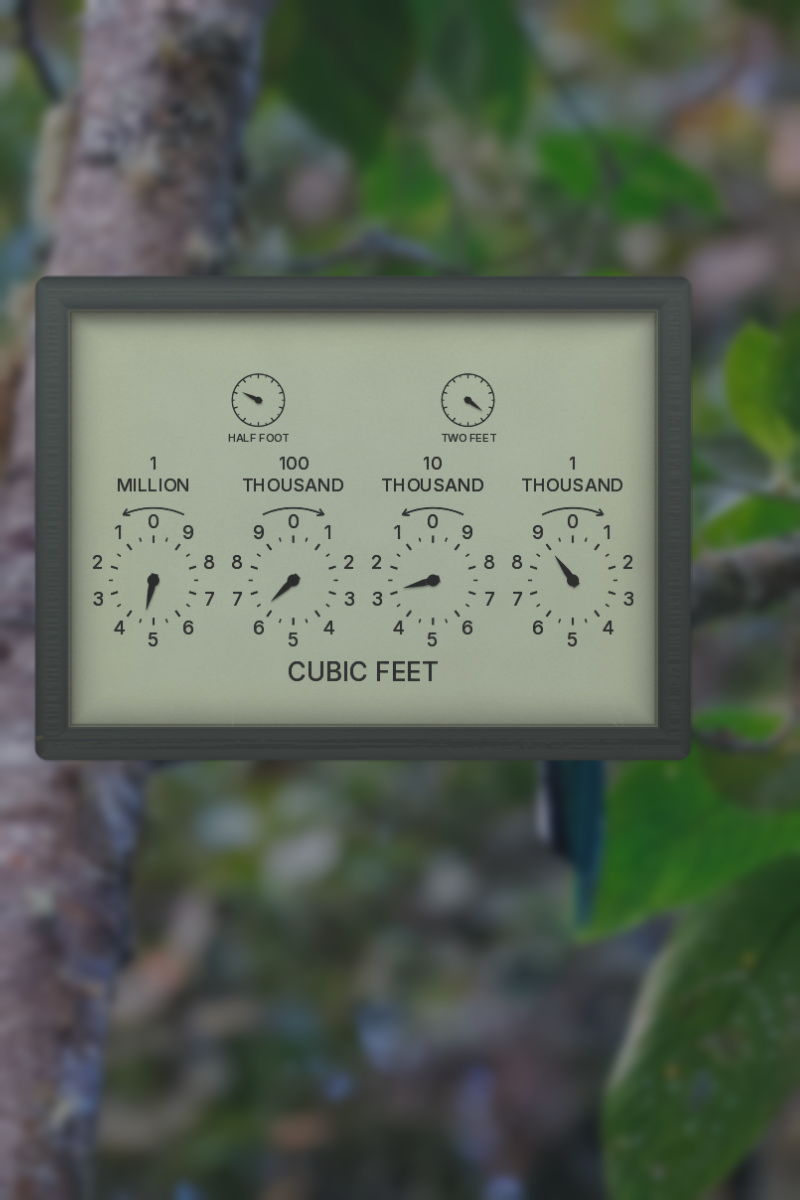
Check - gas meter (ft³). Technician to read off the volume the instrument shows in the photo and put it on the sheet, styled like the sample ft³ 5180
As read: ft³ 462900
